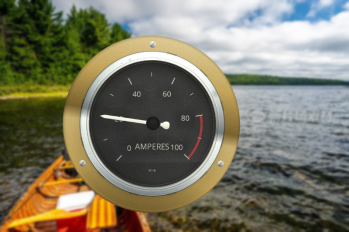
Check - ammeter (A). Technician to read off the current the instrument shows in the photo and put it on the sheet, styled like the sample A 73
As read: A 20
